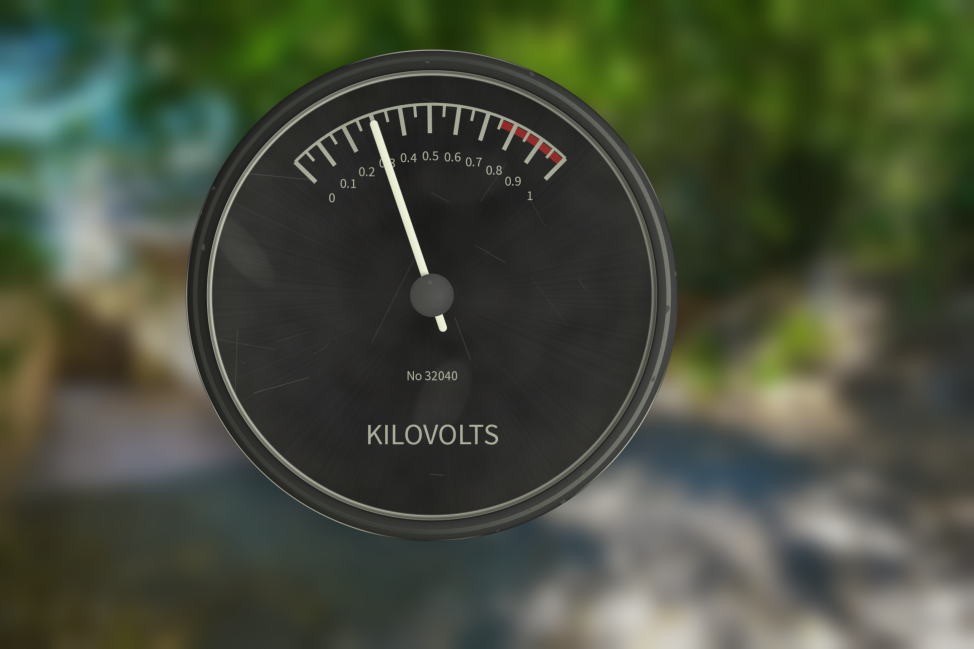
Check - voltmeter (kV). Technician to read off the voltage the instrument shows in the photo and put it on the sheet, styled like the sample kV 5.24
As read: kV 0.3
